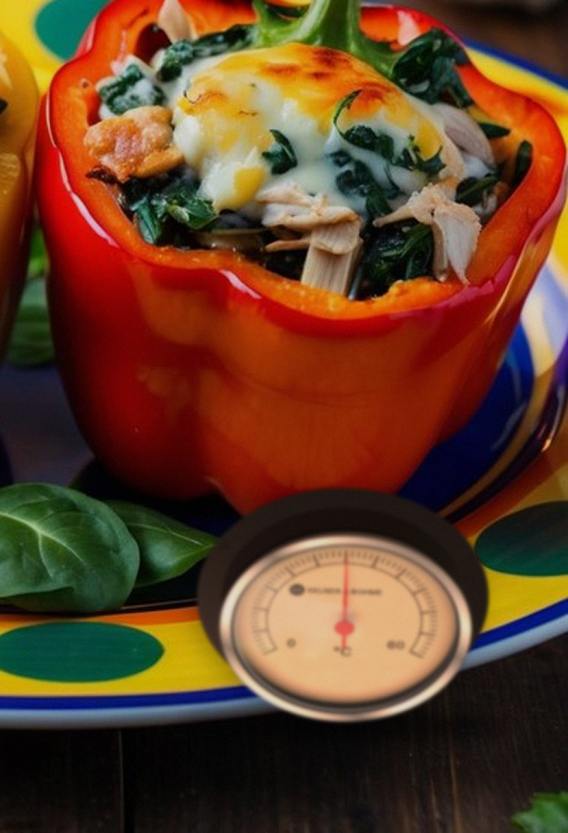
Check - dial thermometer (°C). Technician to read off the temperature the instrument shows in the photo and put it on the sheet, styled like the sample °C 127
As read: °C 30
